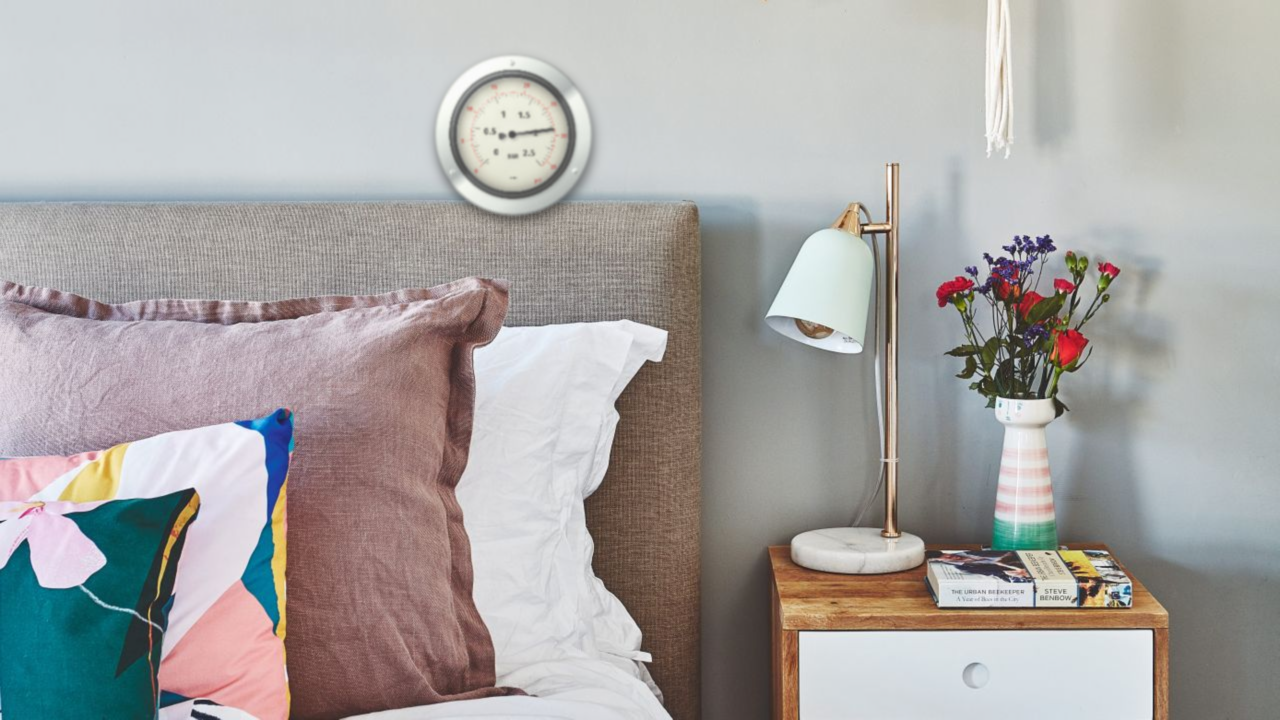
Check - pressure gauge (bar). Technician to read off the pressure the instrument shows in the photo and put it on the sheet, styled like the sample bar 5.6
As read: bar 2
